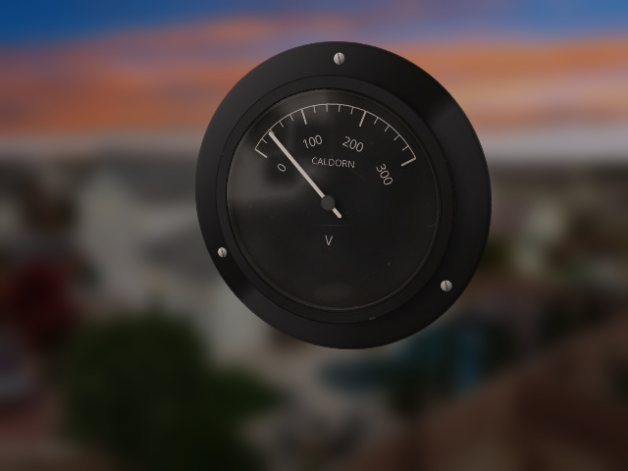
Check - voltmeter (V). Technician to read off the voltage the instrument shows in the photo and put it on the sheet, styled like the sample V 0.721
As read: V 40
